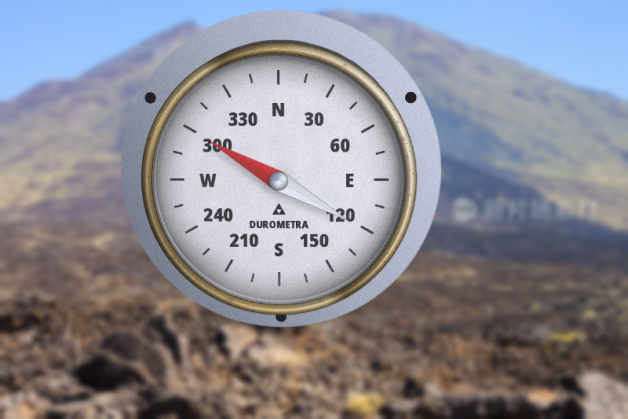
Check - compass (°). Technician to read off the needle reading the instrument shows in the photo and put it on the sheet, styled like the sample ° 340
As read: ° 300
